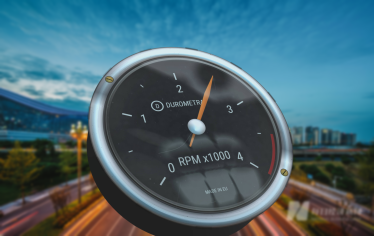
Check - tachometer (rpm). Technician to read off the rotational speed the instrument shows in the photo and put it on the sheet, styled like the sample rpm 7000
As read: rpm 2500
